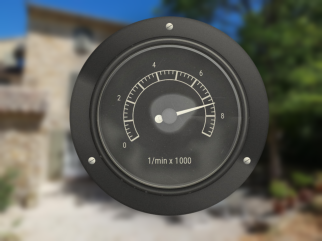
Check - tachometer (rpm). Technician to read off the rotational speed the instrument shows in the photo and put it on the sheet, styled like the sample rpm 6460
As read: rpm 7400
